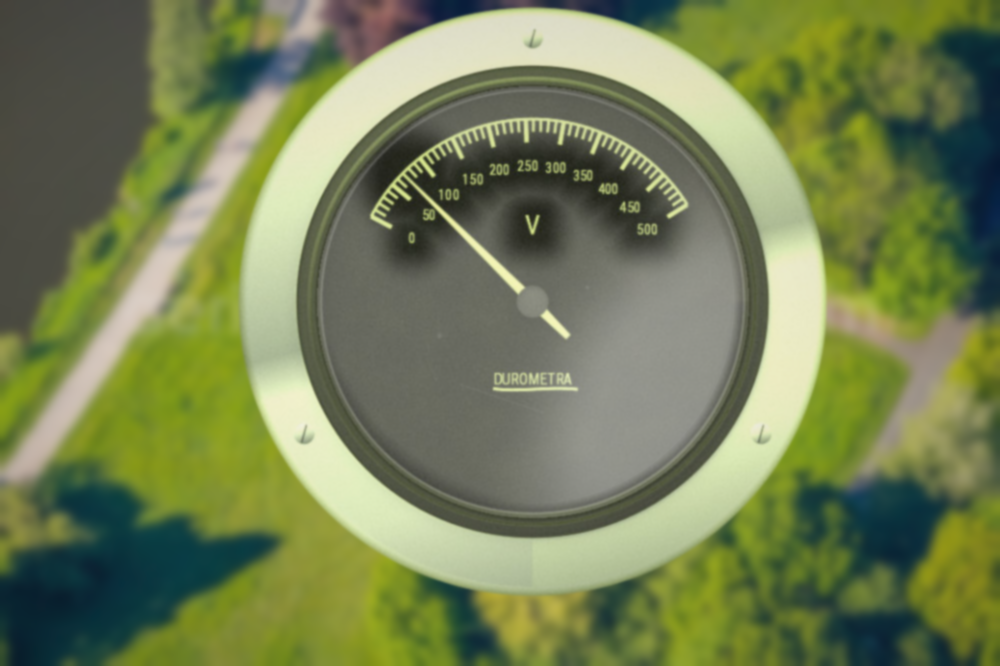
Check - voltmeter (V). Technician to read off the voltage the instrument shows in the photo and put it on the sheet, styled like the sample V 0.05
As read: V 70
